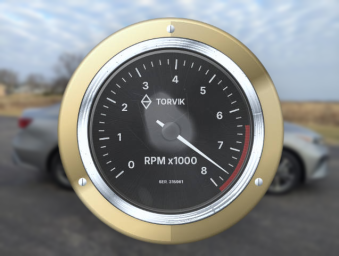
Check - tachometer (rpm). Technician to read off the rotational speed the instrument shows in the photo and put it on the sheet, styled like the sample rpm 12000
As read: rpm 7600
